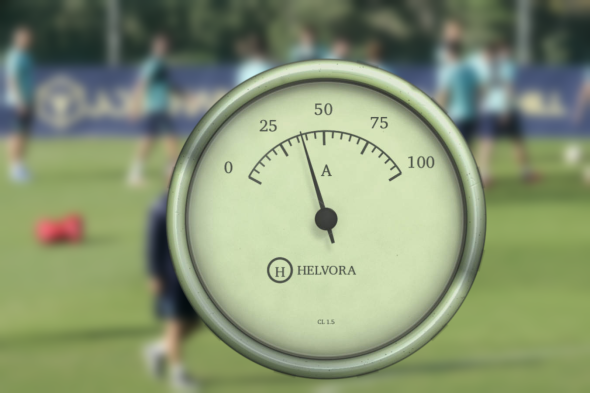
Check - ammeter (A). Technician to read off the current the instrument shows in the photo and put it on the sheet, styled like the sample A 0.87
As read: A 37.5
